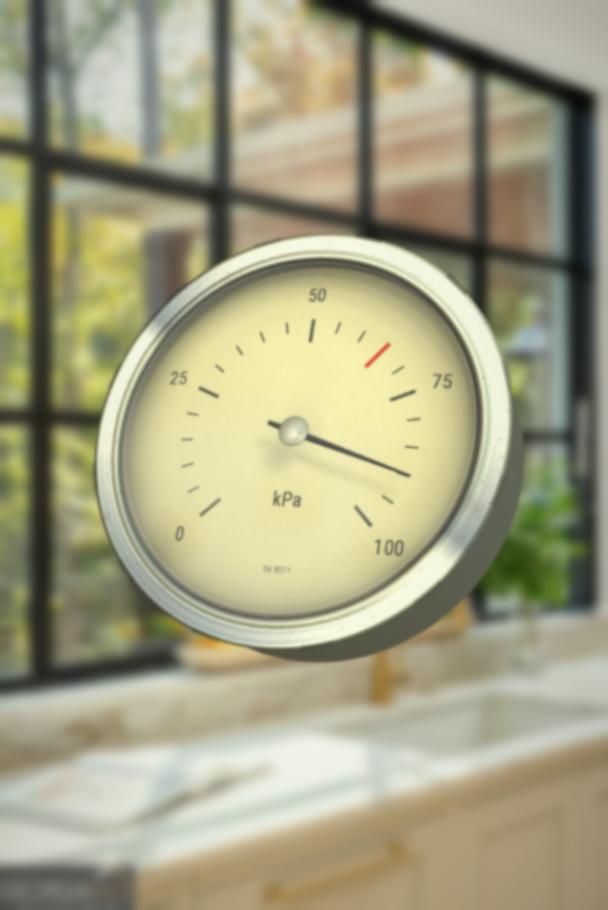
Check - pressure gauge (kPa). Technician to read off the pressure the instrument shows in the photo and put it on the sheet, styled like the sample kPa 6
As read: kPa 90
